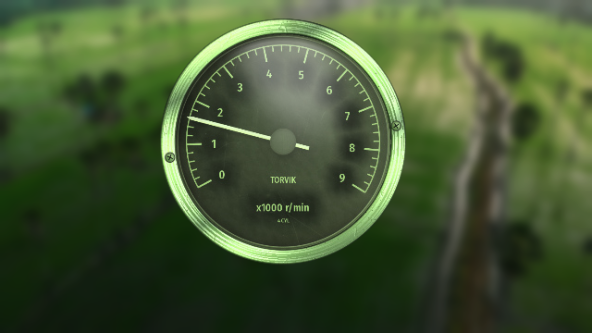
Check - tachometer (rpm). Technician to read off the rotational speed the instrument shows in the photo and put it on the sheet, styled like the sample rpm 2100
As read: rpm 1600
